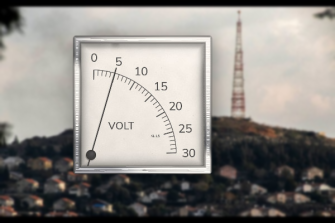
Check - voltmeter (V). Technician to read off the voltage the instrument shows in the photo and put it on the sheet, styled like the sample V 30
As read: V 5
